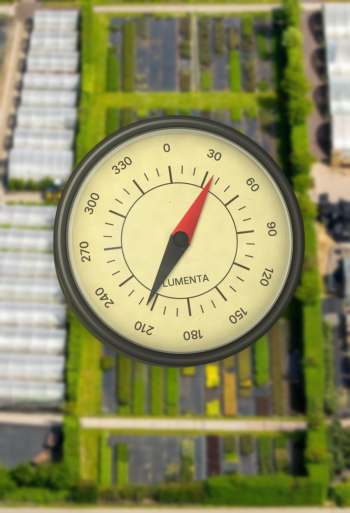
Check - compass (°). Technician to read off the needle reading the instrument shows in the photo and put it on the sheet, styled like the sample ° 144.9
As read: ° 35
